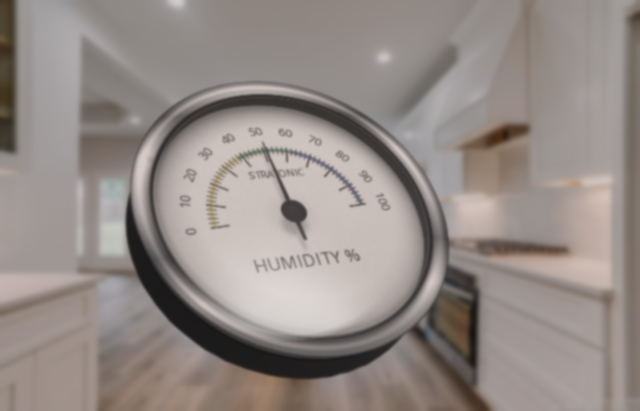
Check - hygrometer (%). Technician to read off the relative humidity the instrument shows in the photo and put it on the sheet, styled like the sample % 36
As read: % 50
